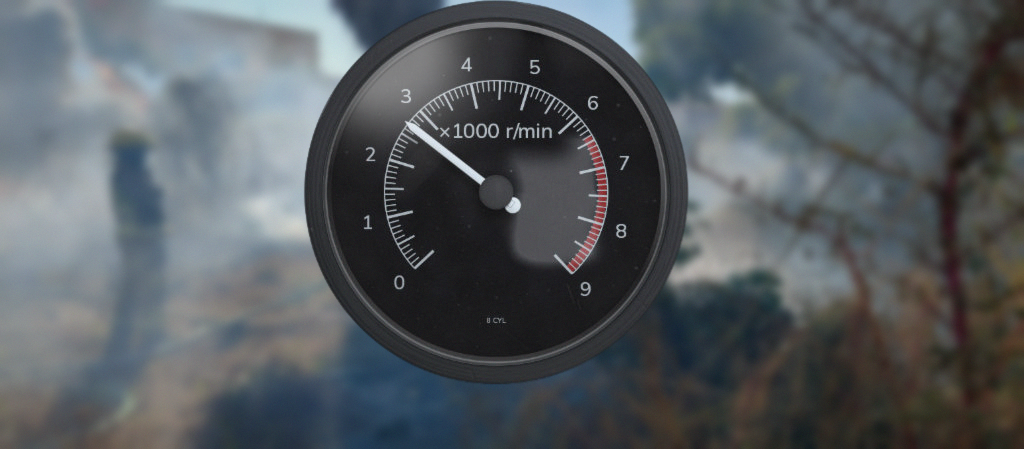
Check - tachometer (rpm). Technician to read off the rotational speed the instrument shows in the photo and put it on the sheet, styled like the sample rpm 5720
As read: rpm 2700
